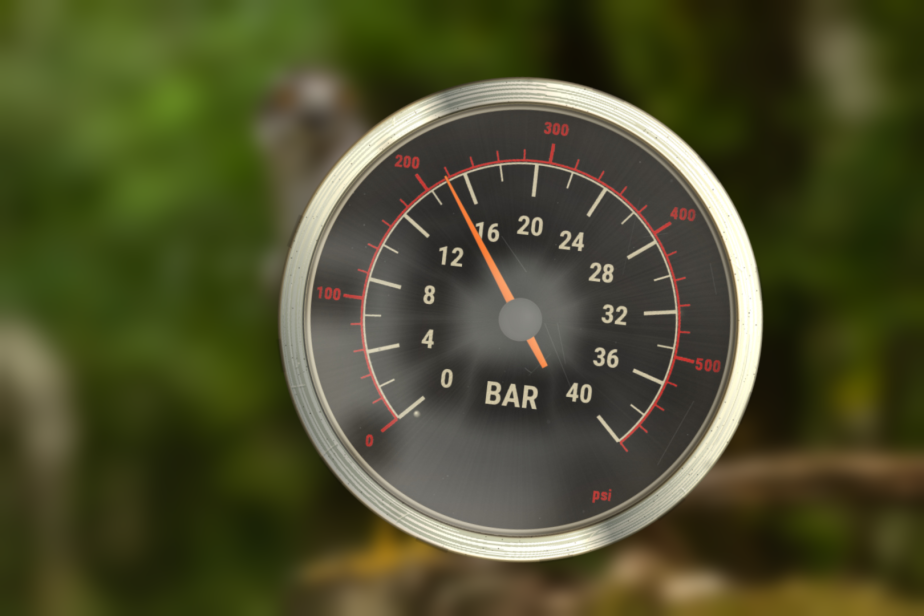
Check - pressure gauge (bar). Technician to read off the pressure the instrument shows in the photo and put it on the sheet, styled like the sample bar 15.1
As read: bar 15
